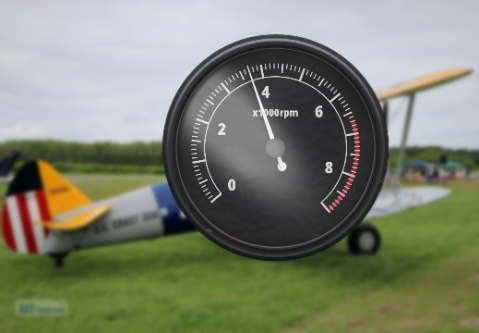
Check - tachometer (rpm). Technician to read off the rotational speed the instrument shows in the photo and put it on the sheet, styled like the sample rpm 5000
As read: rpm 3700
